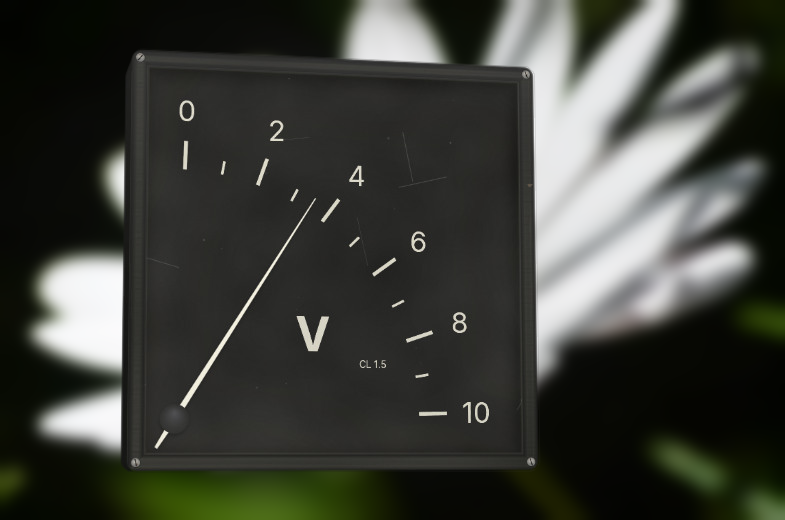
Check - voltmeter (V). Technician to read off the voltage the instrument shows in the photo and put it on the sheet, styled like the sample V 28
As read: V 3.5
